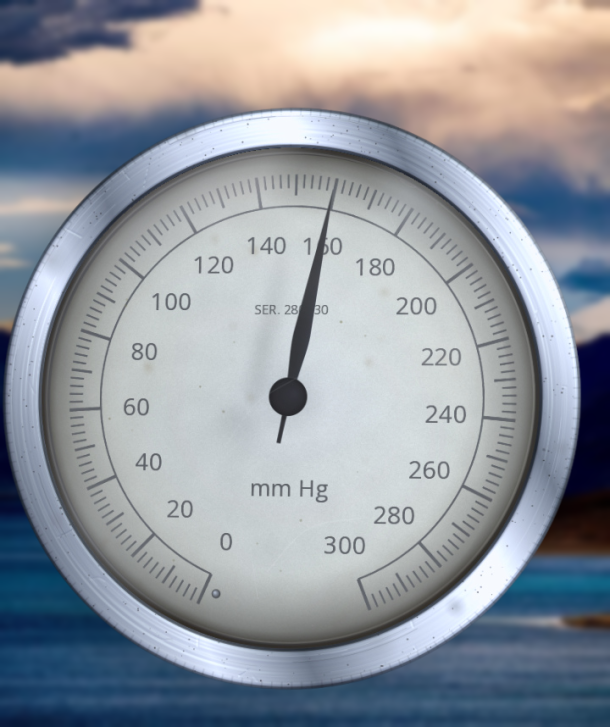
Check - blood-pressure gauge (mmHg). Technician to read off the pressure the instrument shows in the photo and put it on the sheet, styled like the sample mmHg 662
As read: mmHg 160
